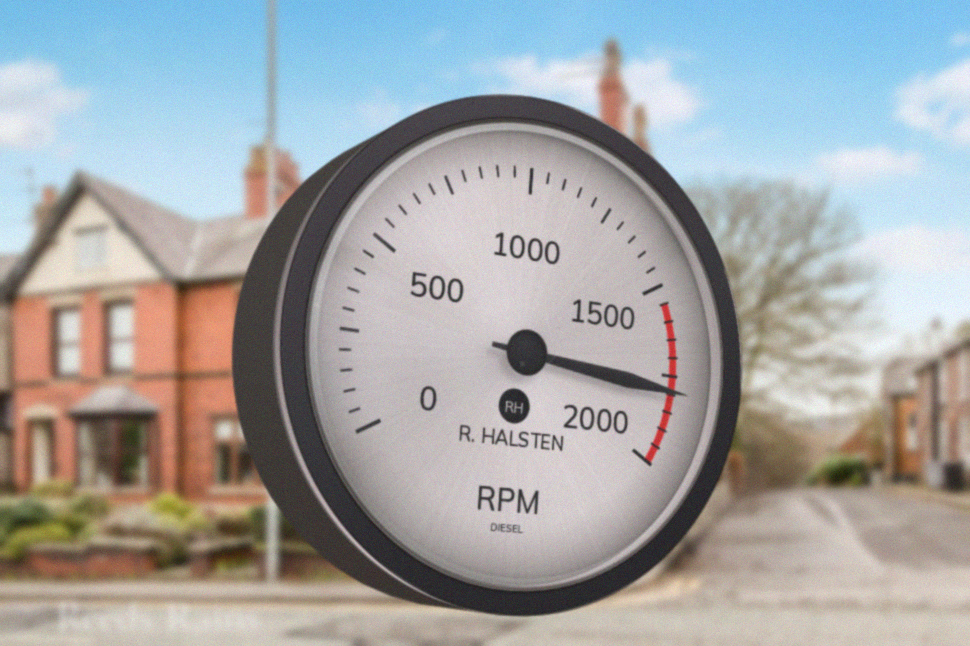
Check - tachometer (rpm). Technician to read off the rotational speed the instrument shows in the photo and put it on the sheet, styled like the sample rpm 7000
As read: rpm 1800
